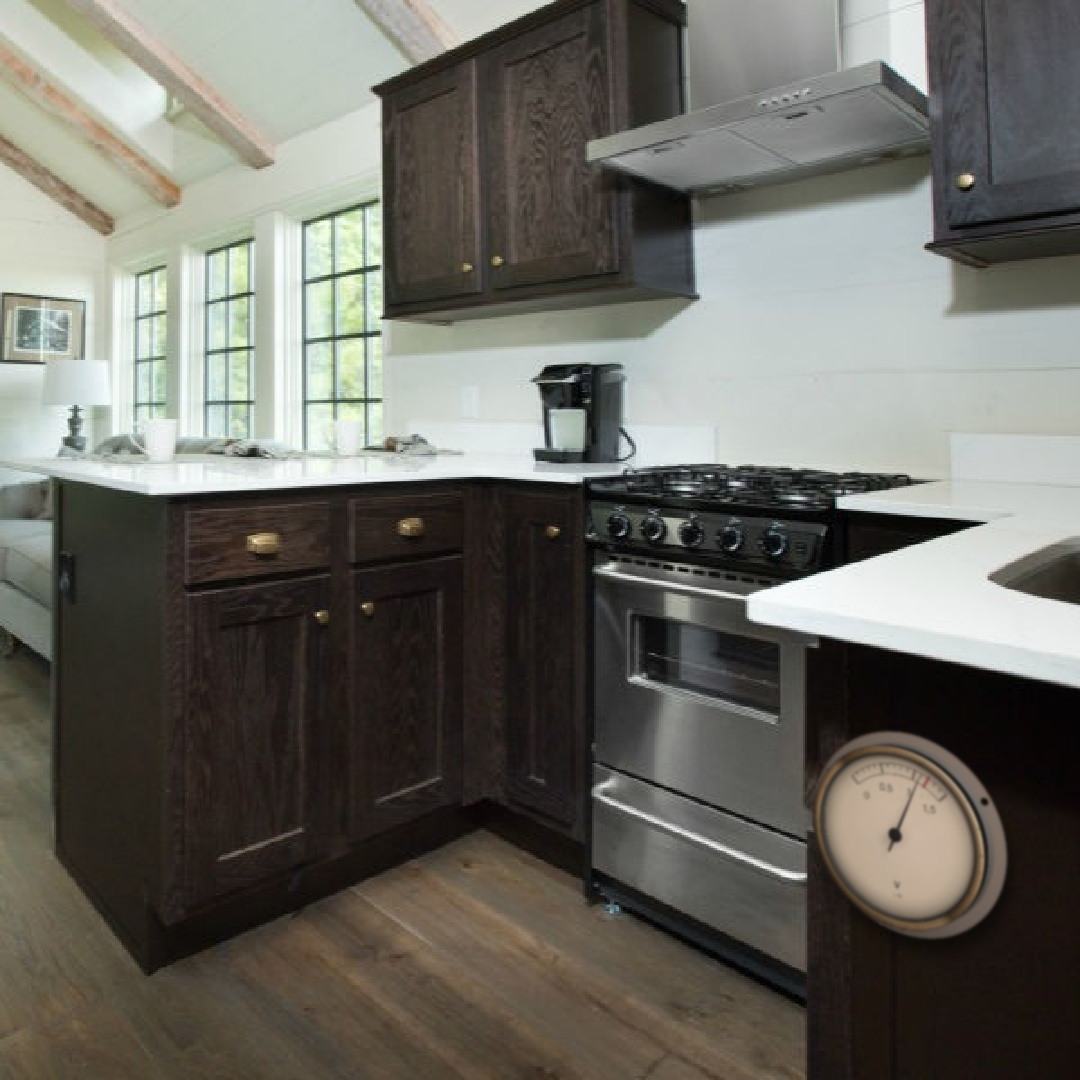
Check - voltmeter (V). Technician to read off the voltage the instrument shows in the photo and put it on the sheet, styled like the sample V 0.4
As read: V 1.1
